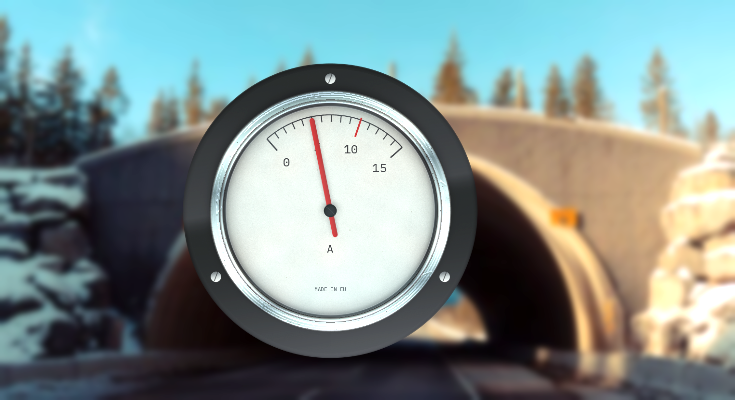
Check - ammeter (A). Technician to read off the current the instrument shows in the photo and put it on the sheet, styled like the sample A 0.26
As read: A 5
